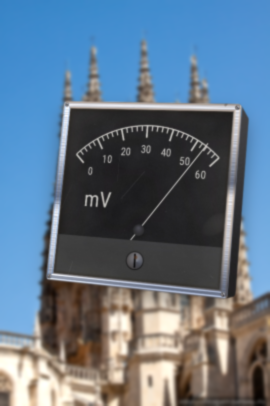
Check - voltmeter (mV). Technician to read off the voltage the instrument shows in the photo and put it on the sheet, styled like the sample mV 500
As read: mV 54
